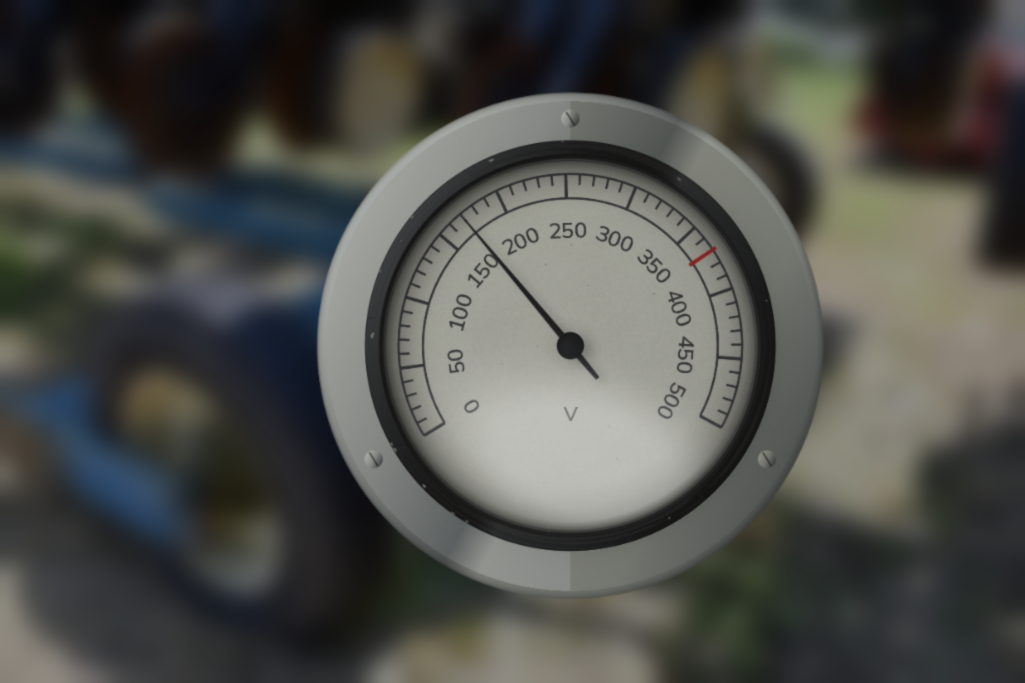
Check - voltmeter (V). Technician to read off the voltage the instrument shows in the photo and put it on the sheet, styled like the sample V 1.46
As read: V 170
